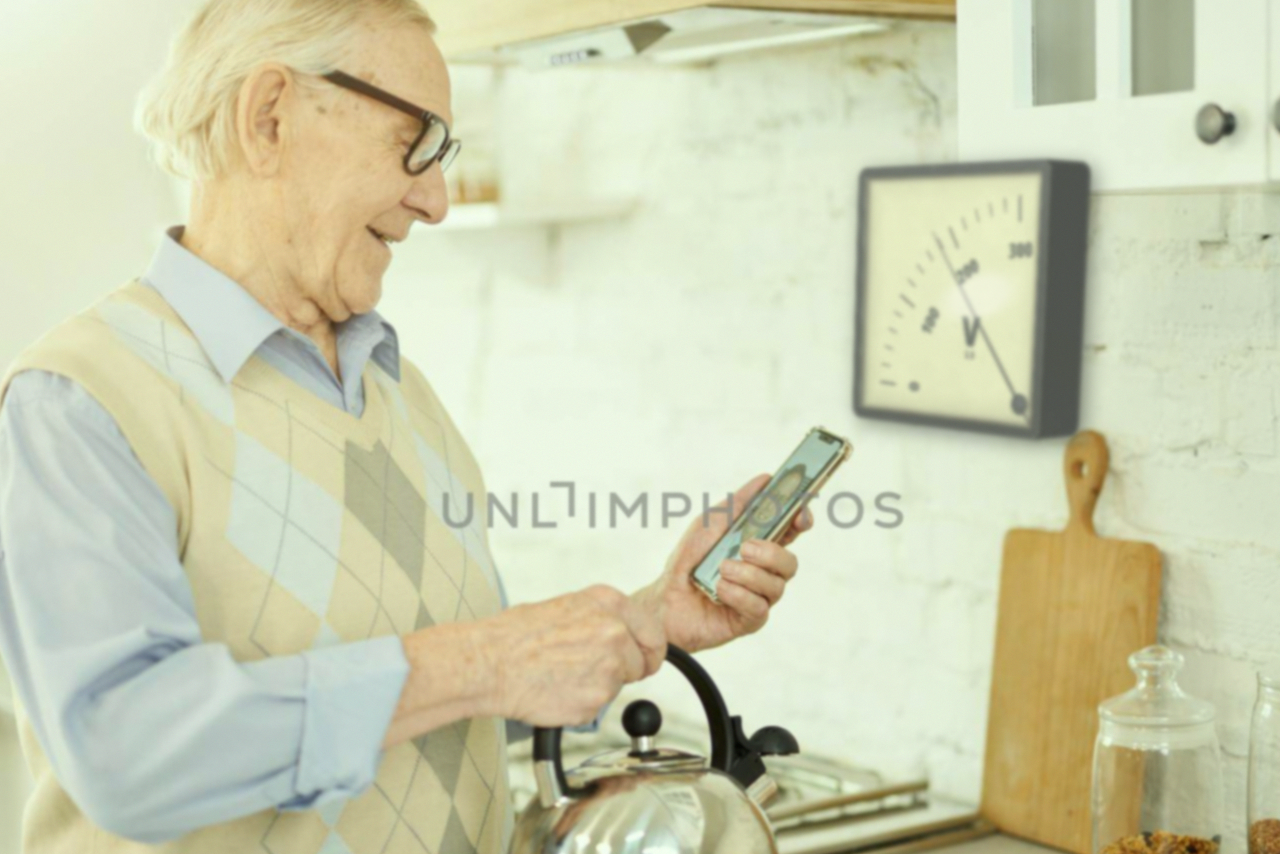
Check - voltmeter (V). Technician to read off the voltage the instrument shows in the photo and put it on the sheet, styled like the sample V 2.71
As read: V 180
